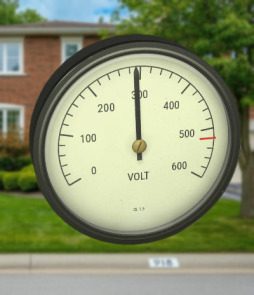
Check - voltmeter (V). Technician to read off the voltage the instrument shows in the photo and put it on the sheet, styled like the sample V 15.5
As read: V 290
